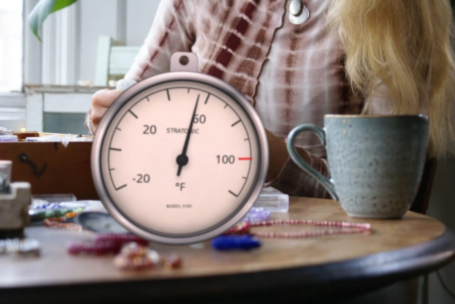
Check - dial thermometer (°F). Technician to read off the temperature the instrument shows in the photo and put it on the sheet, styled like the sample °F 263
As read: °F 55
